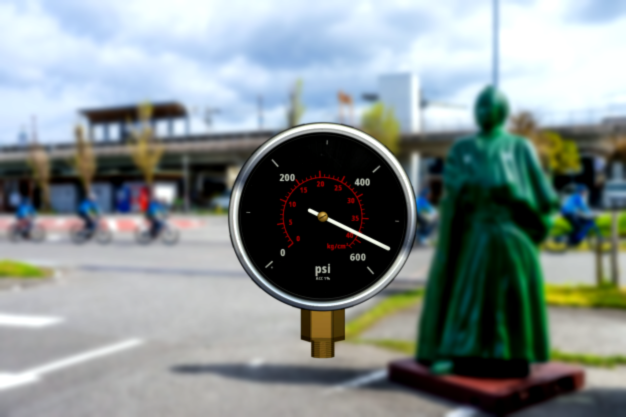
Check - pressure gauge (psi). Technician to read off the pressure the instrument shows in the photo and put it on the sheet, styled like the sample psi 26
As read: psi 550
